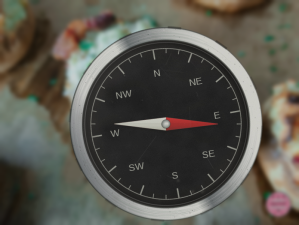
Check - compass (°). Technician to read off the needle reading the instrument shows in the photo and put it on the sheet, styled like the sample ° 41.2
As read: ° 100
